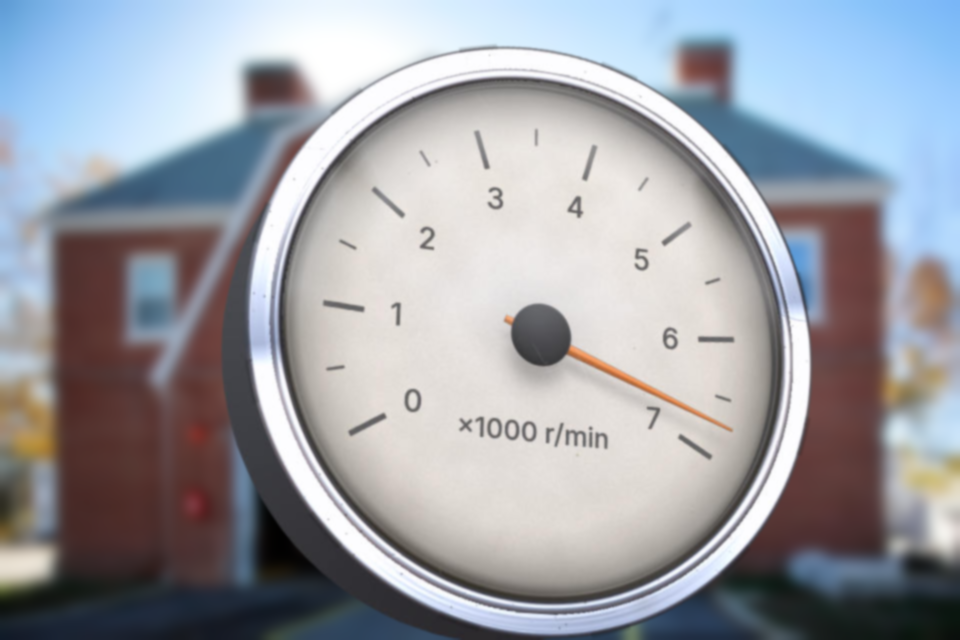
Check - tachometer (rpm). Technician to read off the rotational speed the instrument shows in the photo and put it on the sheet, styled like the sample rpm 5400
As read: rpm 6750
